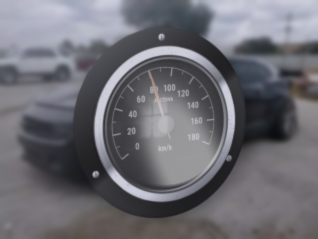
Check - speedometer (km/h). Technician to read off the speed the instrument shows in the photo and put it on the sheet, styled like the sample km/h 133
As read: km/h 80
